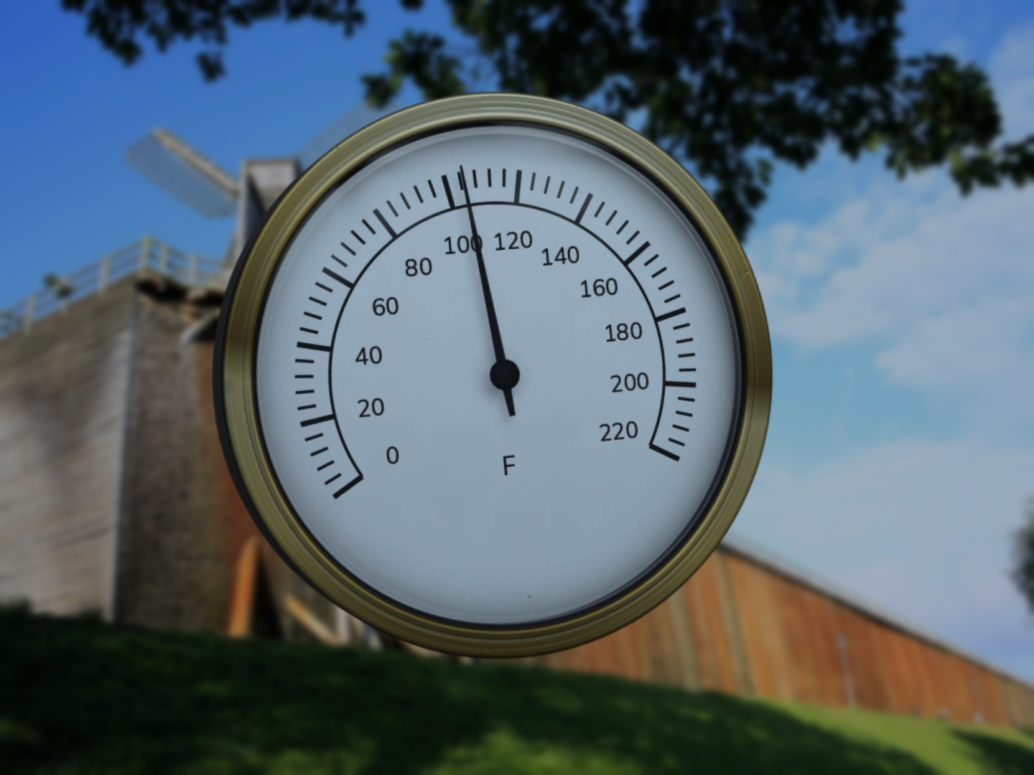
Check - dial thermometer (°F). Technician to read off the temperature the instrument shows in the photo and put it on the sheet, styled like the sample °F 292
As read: °F 104
